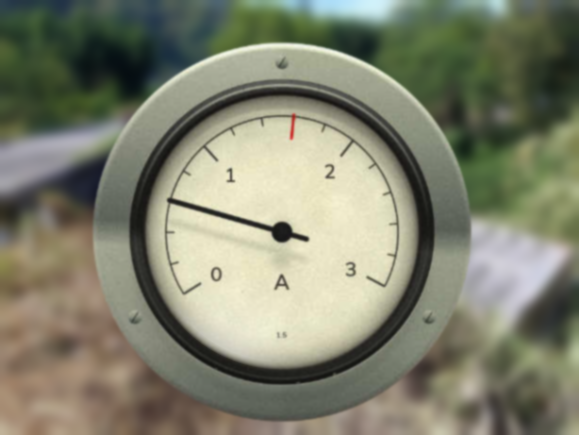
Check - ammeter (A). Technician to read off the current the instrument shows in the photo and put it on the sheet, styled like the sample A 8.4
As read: A 0.6
